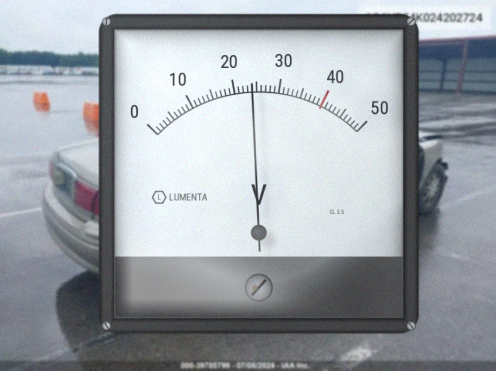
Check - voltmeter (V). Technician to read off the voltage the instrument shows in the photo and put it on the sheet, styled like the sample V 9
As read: V 24
